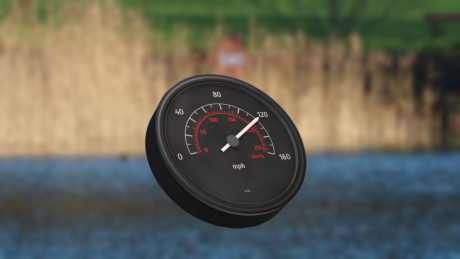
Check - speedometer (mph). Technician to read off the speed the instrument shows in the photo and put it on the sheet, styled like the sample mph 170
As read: mph 120
